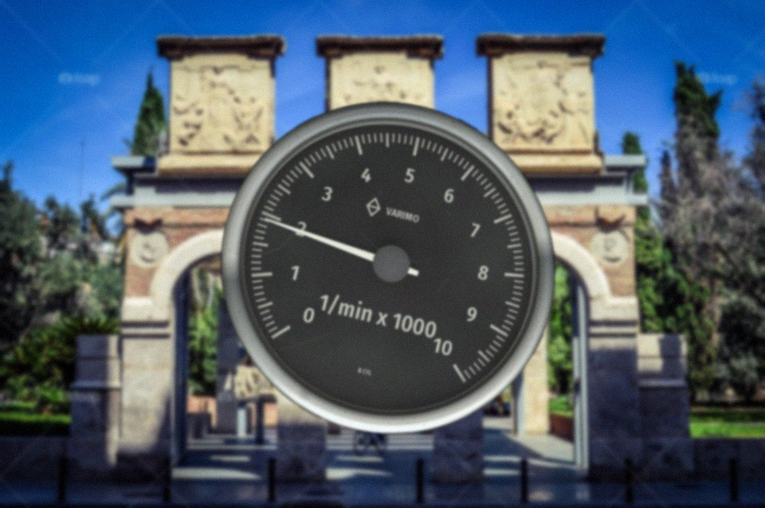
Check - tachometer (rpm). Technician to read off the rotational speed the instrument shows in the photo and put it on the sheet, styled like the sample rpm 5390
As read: rpm 1900
